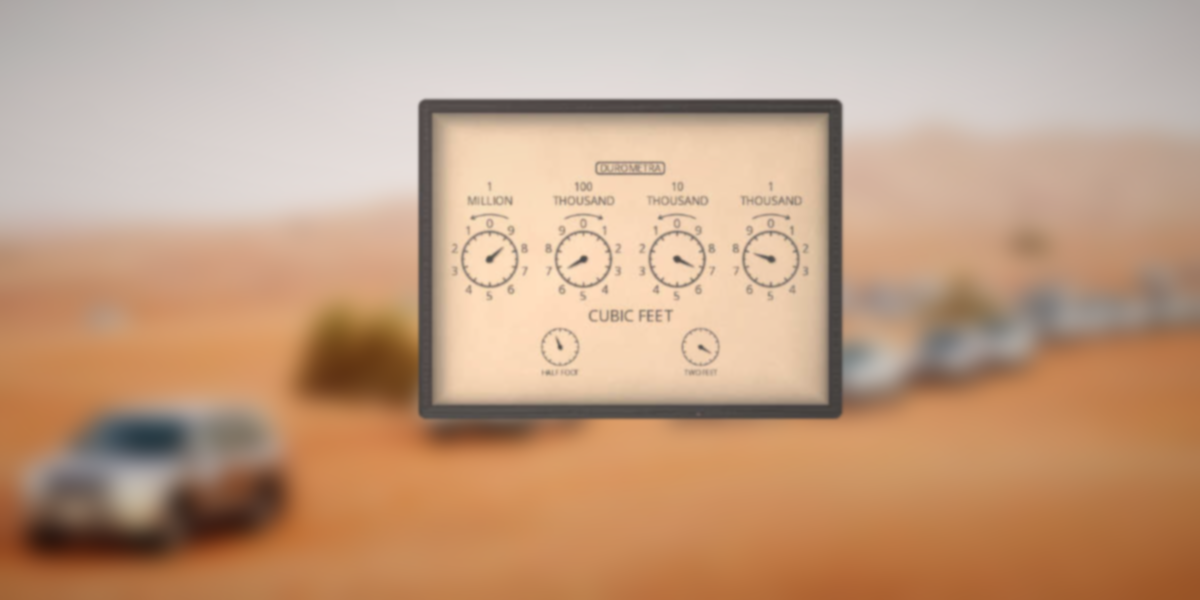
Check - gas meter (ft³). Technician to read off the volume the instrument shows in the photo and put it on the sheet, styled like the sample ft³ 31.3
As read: ft³ 866800
